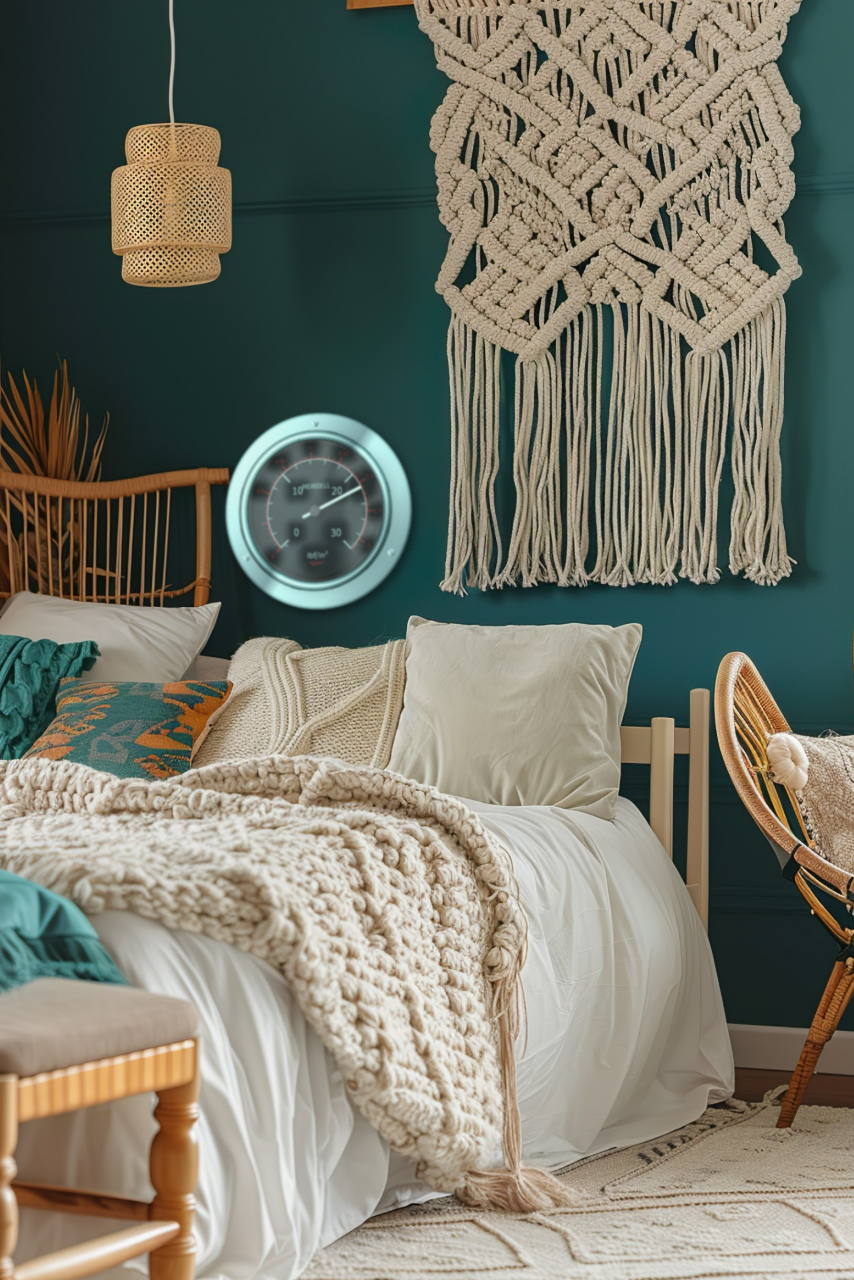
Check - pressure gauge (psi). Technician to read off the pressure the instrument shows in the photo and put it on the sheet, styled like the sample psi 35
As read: psi 22
